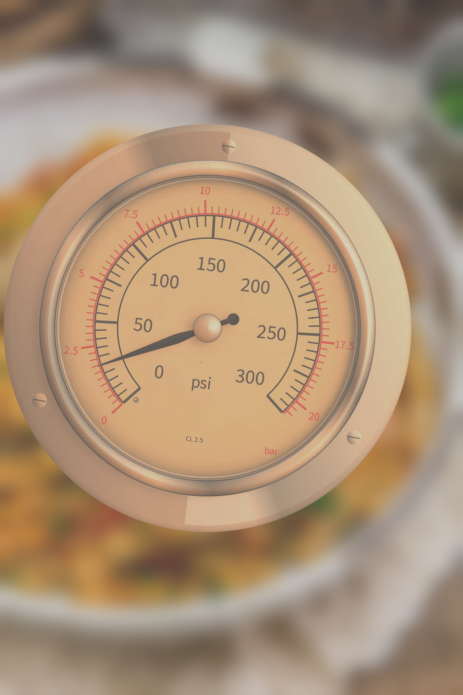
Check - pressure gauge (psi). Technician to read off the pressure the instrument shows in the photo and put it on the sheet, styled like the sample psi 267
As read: psi 25
